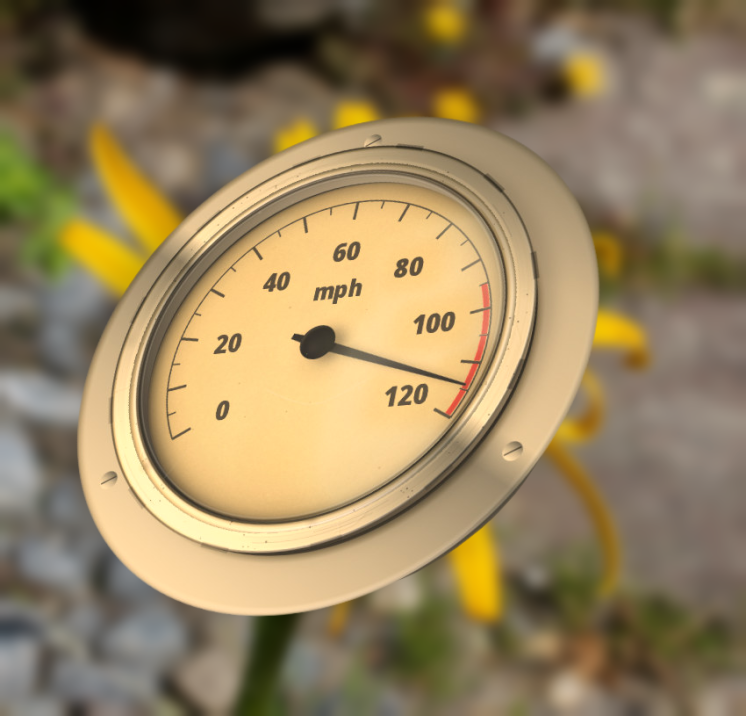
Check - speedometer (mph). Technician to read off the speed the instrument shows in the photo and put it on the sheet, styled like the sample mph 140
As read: mph 115
